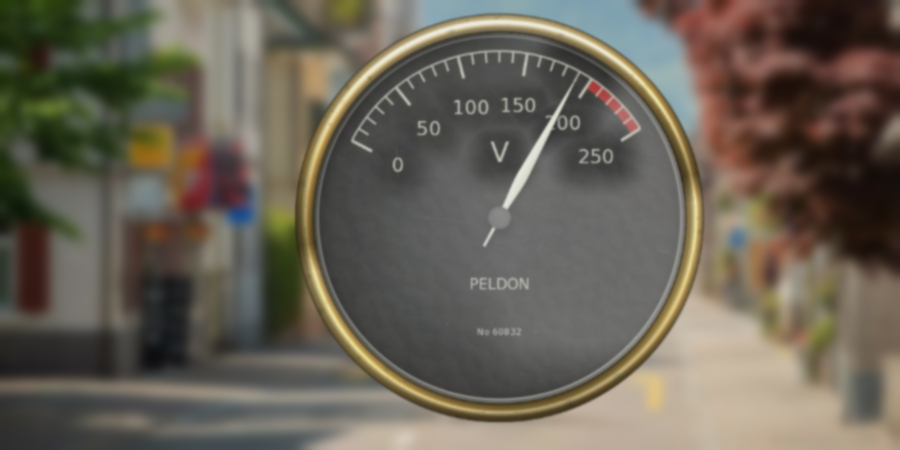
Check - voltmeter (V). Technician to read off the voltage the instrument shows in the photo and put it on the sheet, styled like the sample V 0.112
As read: V 190
